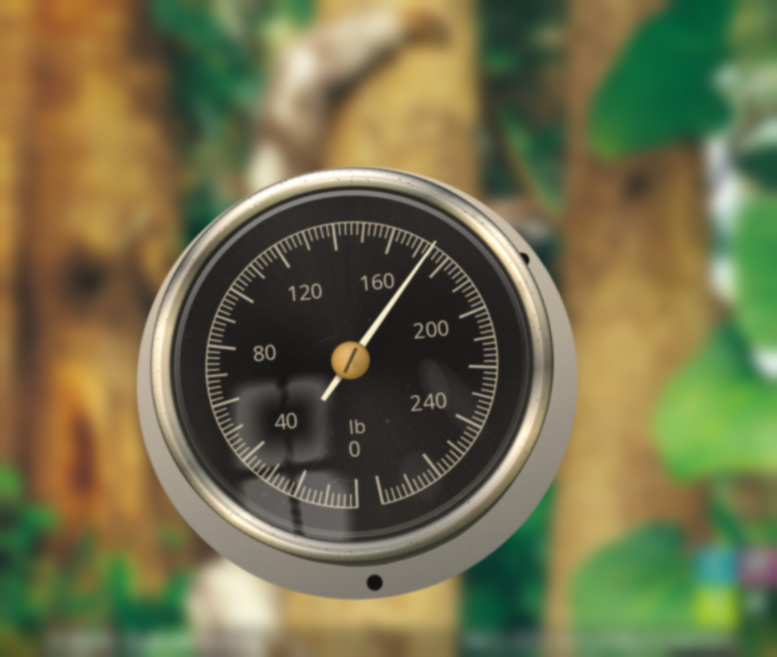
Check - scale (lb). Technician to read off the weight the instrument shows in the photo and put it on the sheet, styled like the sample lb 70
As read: lb 174
